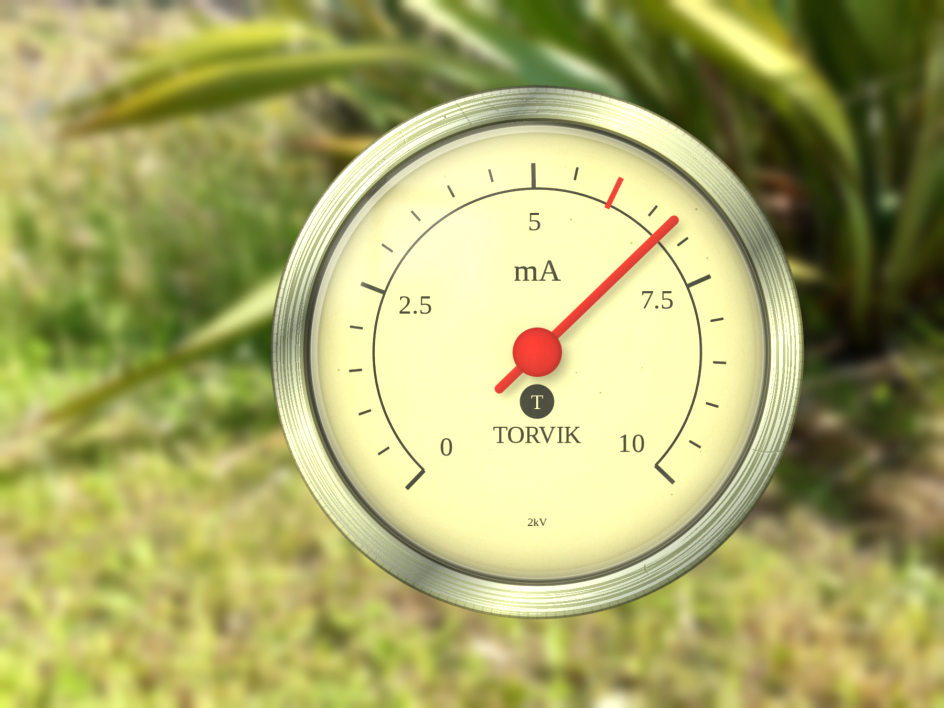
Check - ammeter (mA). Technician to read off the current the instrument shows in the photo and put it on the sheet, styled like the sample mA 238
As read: mA 6.75
